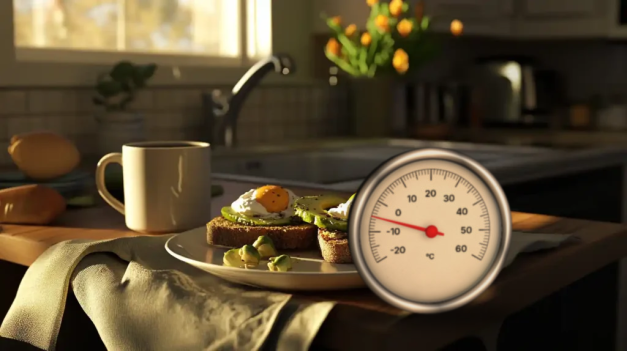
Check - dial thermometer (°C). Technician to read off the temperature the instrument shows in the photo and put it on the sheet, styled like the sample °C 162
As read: °C -5
